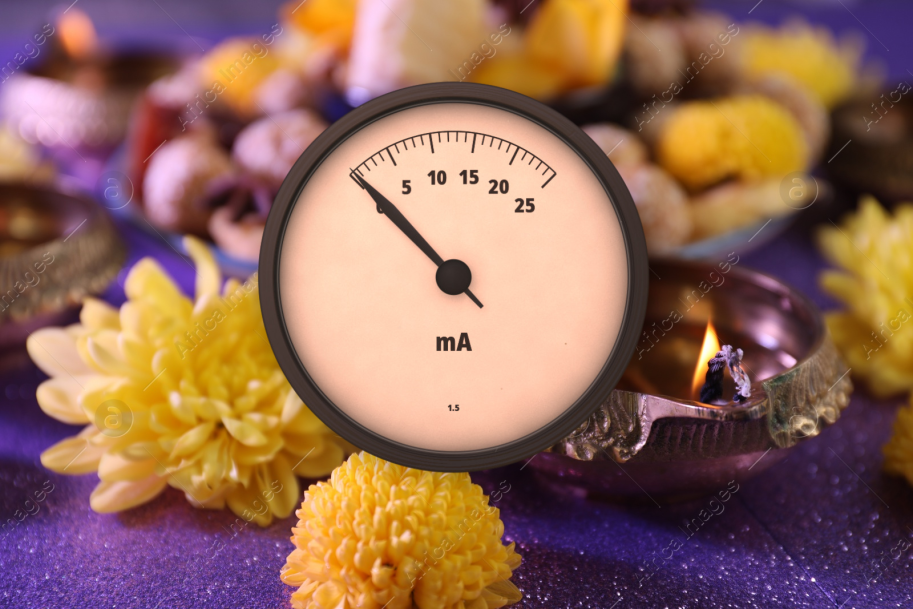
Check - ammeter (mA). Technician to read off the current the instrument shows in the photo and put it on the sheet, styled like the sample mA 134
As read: mA 0.5
